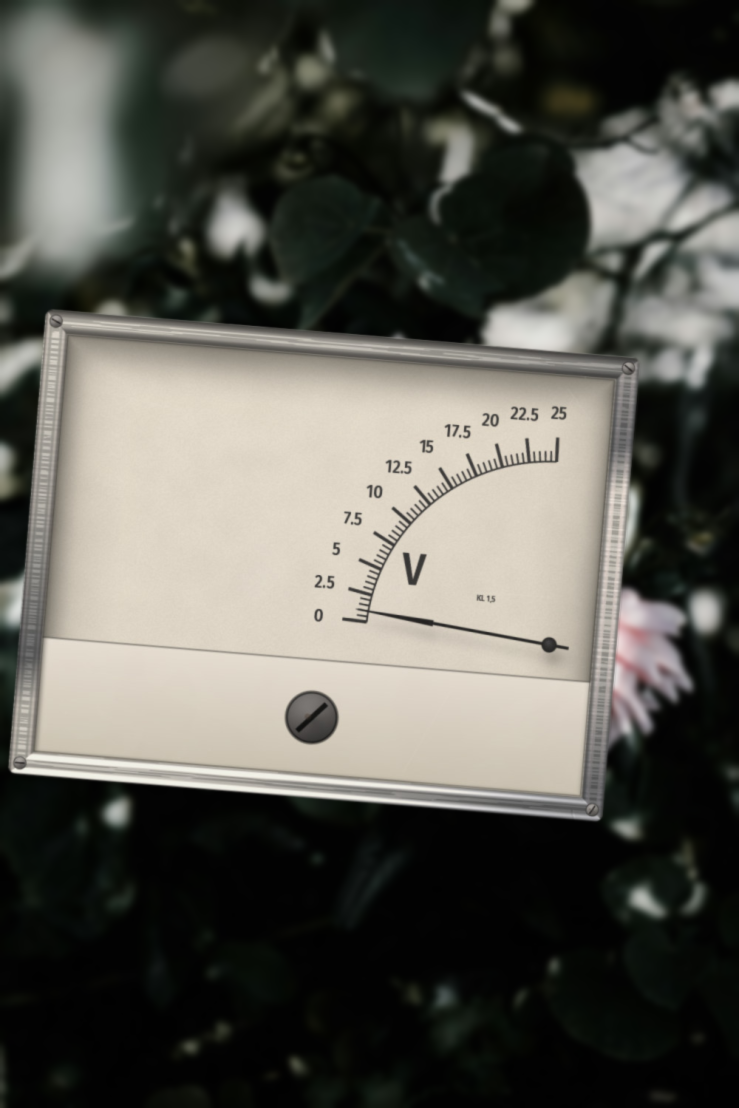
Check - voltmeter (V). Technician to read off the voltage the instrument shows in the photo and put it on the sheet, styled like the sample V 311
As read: V 1
